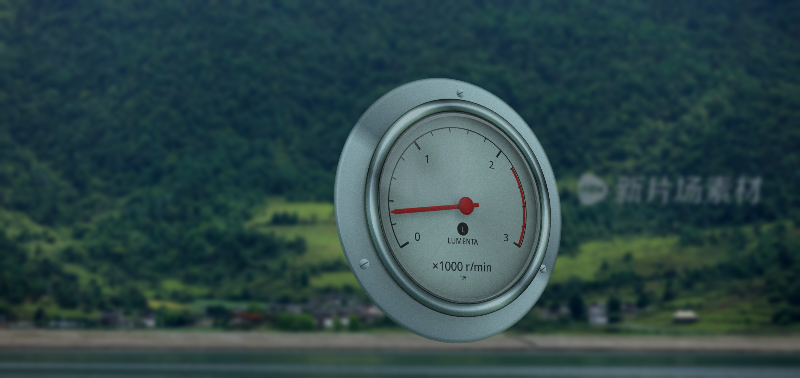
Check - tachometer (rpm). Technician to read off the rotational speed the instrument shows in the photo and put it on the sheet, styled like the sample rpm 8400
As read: rpm 300
